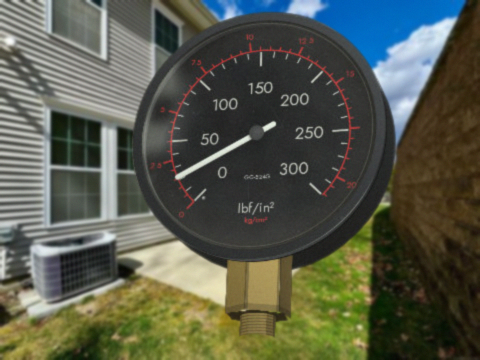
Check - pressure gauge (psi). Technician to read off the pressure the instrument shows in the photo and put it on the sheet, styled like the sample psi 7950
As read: psi 20
